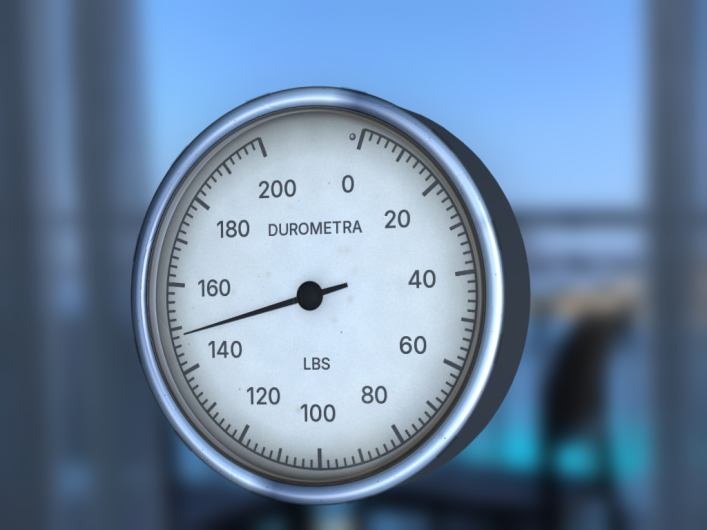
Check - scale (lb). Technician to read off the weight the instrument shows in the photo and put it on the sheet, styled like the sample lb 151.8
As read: lb 148
